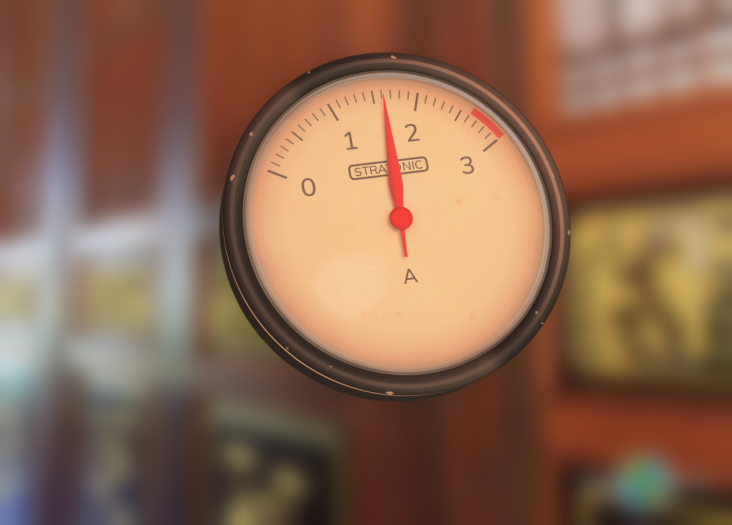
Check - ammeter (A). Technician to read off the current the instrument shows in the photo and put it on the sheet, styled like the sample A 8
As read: A 1.6
